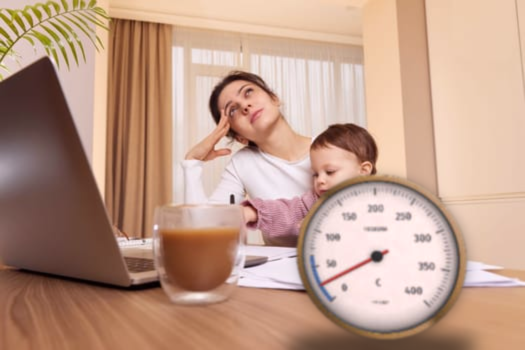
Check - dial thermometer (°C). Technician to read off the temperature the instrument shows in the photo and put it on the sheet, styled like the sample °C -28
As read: °C 25
